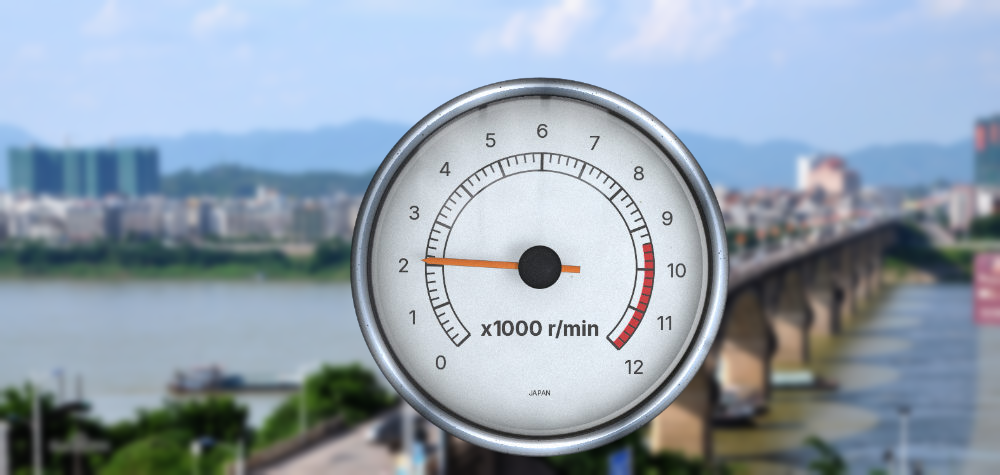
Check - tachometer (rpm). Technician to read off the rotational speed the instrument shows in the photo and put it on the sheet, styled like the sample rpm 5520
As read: rpm 2100
